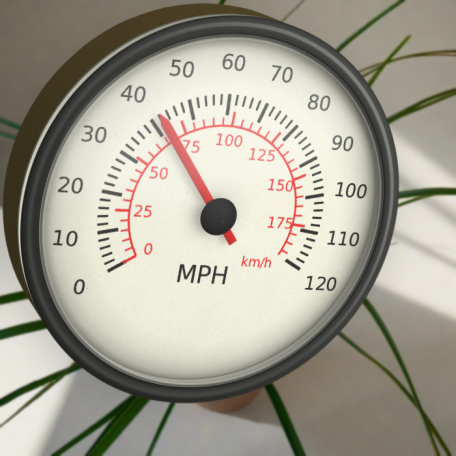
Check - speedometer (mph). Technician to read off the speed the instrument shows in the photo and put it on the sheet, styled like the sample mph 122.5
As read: mph 42
